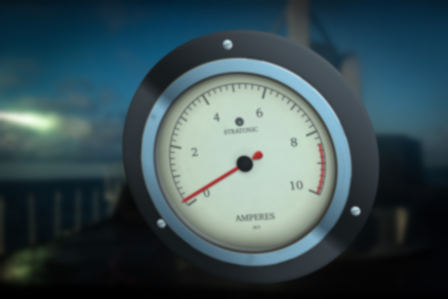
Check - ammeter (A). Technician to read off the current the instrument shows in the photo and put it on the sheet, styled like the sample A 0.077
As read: A 0.2
